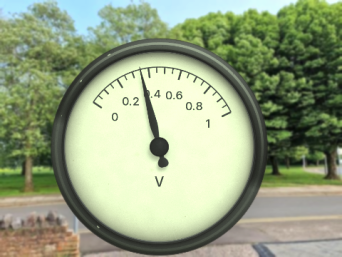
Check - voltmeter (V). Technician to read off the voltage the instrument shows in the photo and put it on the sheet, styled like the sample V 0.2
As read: V 0.35
